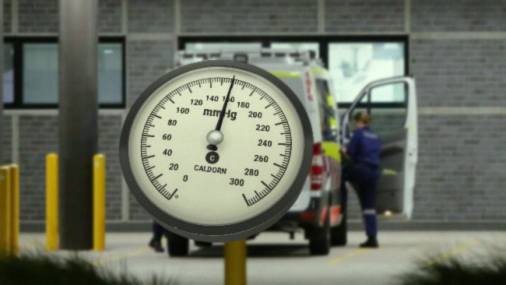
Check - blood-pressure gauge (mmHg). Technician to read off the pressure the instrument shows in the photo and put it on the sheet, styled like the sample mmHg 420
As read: mmHg 160
